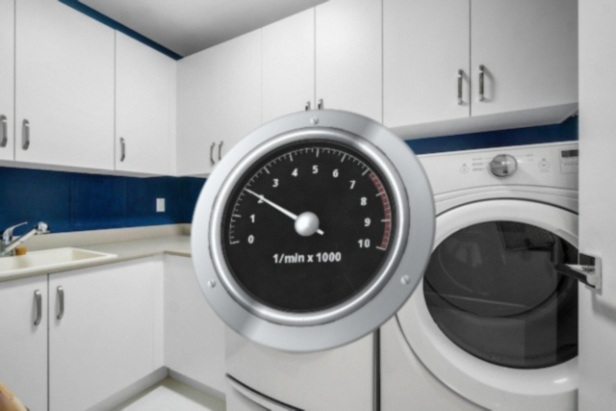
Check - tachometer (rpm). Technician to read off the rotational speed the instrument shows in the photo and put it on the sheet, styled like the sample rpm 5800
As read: rpm 2000
